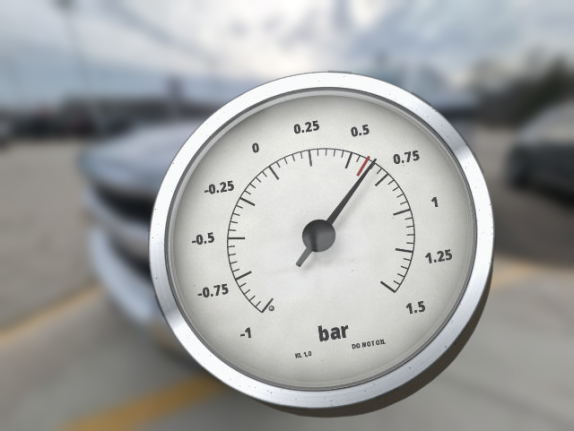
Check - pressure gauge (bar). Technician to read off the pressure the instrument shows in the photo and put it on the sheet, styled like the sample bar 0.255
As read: bar 0.65
